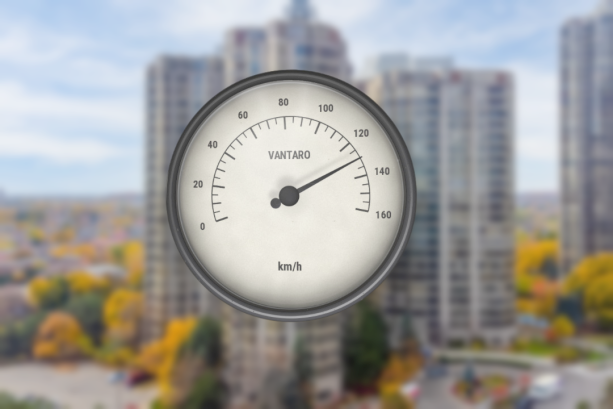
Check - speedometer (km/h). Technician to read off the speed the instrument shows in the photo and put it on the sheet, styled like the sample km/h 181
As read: km/h 130
